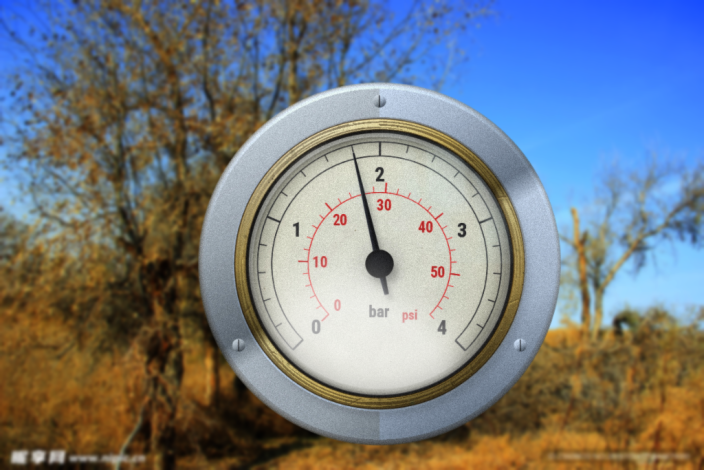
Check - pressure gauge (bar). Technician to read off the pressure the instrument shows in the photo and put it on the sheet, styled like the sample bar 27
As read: bar 1.8
